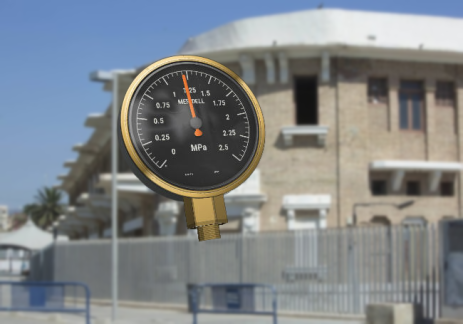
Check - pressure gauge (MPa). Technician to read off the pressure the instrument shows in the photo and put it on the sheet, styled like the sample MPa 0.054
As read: MPa 1.2
